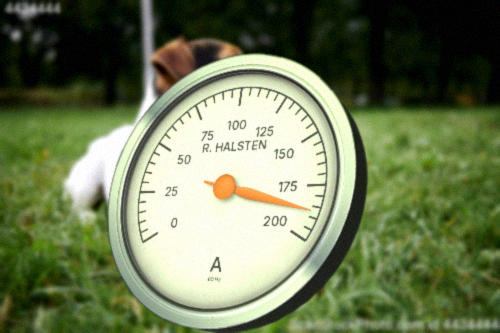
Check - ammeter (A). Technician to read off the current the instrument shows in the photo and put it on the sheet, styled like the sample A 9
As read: A 187.5
